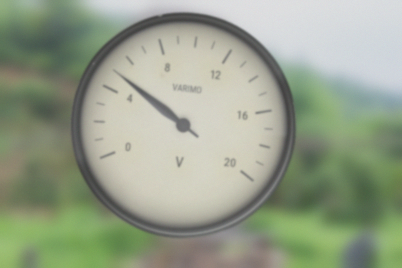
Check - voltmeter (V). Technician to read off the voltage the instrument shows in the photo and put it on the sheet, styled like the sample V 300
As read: V 5
